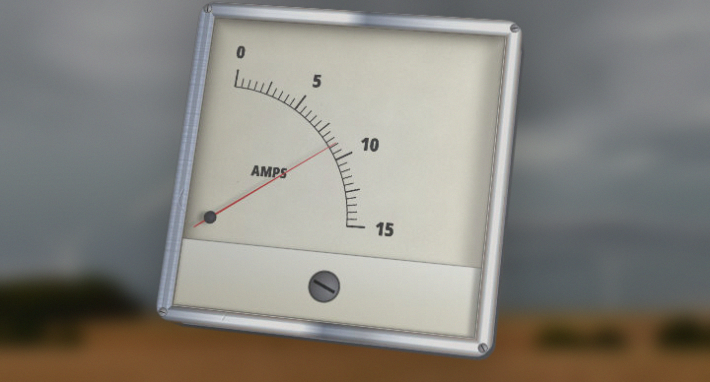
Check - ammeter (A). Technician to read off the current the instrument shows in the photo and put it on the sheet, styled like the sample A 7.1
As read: A 9
